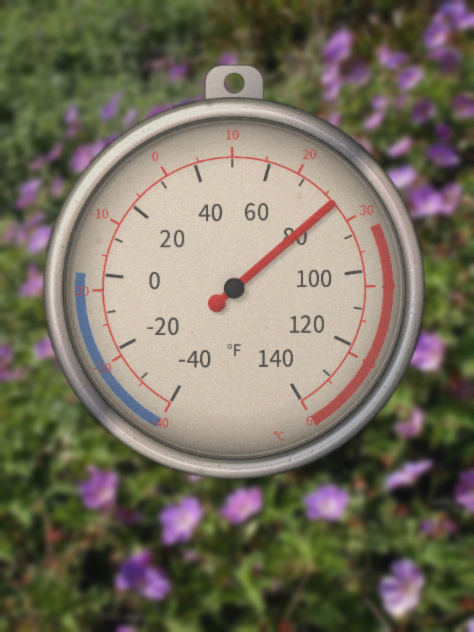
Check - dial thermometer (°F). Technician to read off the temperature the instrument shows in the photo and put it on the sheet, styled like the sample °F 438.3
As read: °F 80
